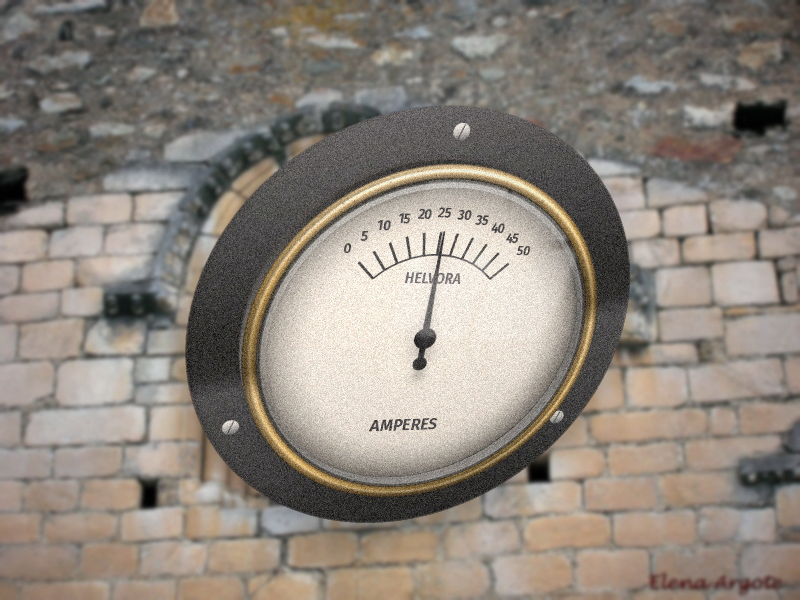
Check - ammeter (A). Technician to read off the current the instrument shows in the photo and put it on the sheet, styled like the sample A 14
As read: A 25
